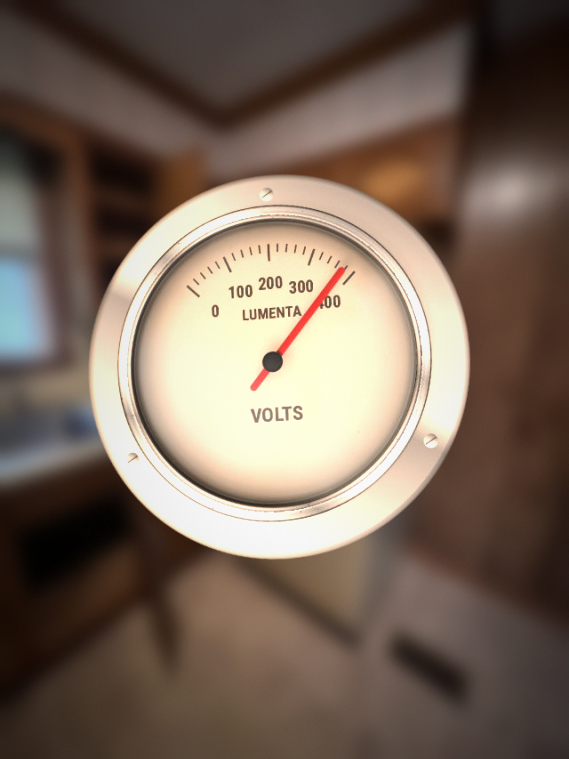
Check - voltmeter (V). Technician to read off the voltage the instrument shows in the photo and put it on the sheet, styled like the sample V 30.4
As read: V 380
